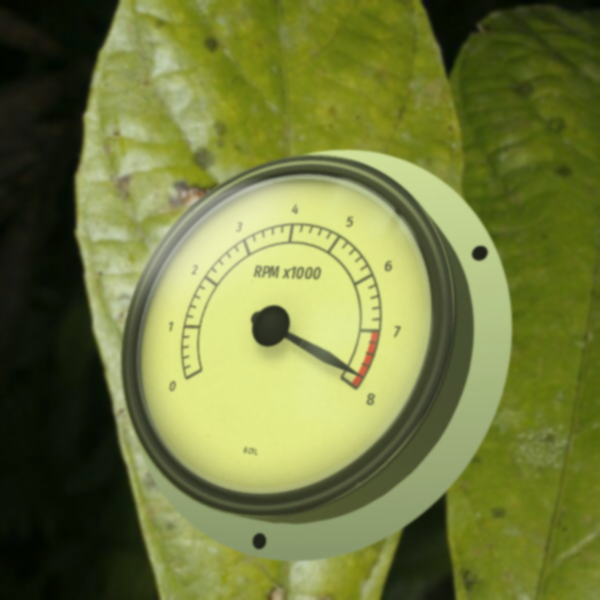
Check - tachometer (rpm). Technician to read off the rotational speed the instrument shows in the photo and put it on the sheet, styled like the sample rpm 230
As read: rpm 7800
